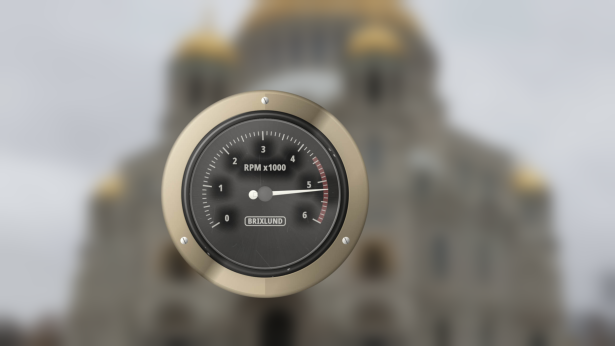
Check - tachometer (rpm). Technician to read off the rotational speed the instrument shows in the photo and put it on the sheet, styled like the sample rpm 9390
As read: rpm 5200
